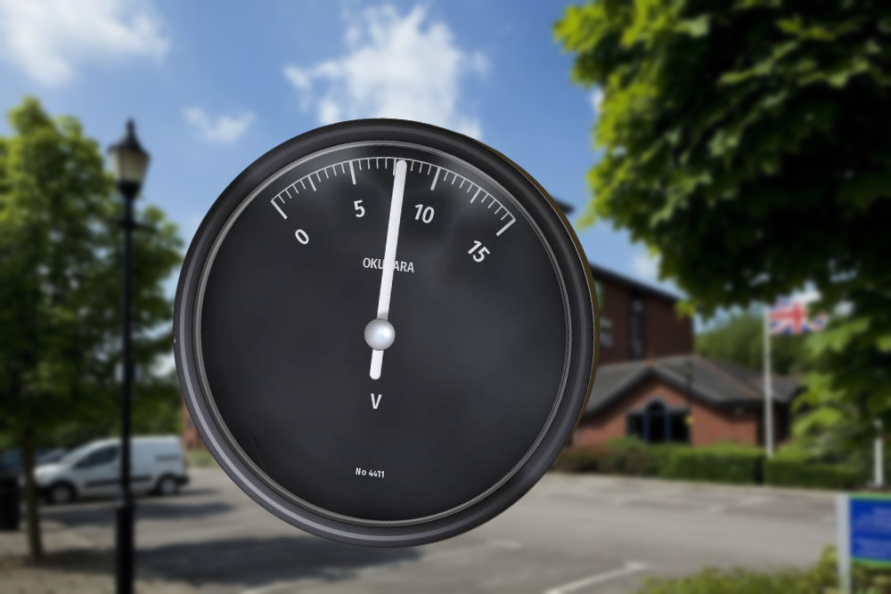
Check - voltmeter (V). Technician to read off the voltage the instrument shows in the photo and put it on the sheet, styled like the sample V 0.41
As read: V 8
